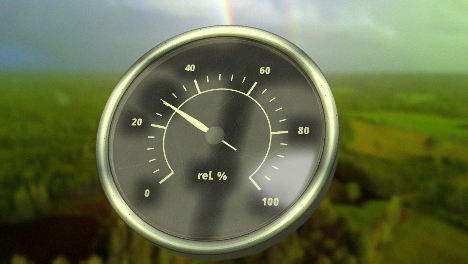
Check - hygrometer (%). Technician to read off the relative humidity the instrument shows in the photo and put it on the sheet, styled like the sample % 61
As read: % 28
